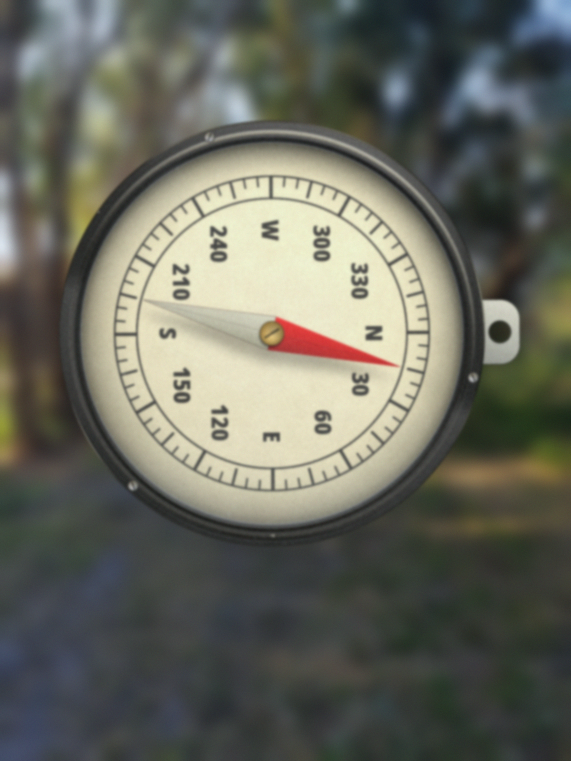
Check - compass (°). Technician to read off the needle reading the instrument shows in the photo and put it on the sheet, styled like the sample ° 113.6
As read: ° 15
